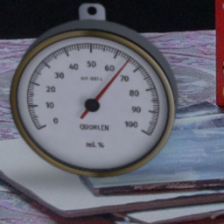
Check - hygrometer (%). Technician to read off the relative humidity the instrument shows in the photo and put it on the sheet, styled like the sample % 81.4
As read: % 65
